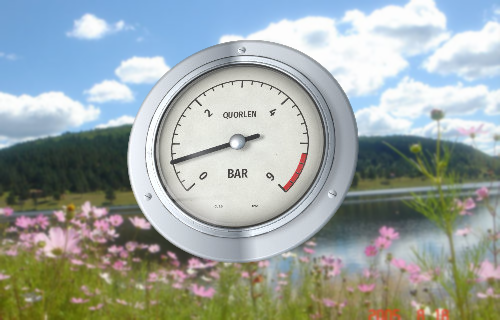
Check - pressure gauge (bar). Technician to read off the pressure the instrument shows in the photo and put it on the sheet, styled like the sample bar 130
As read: bar 0.6
